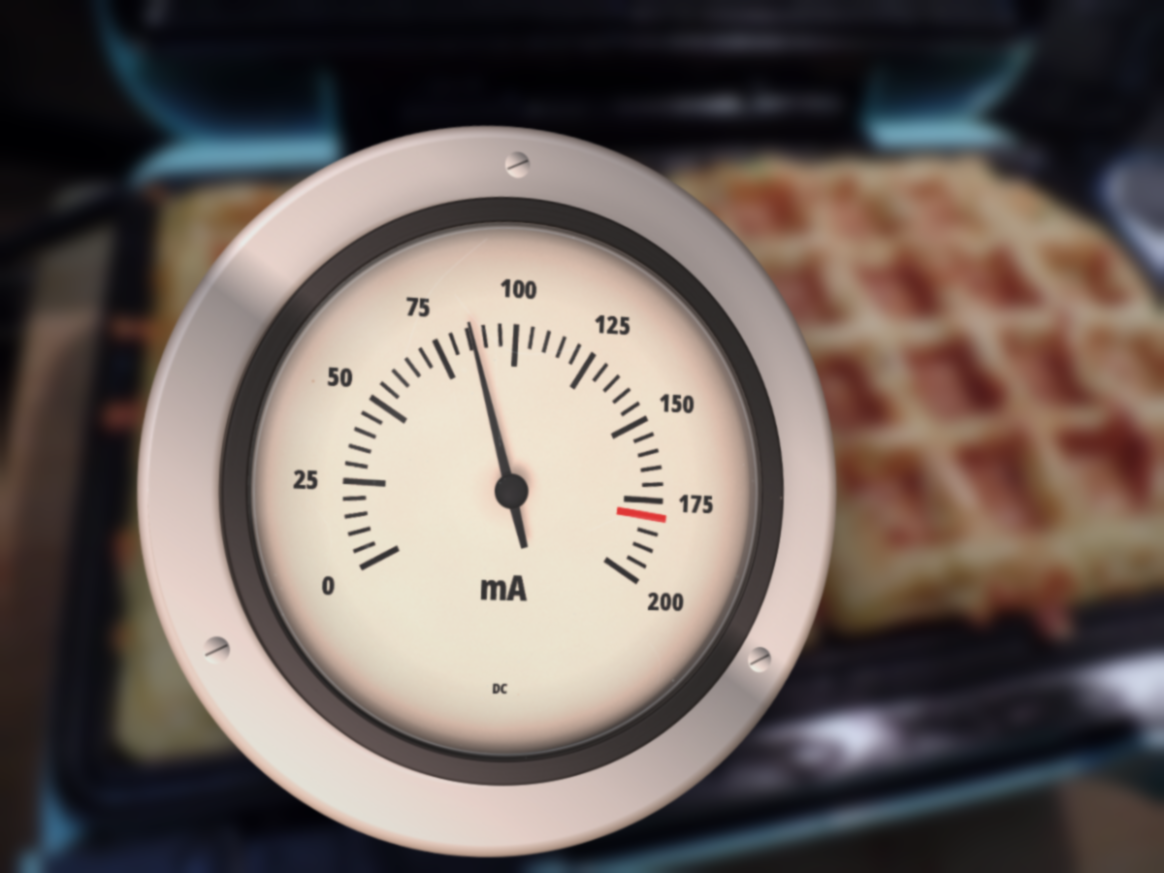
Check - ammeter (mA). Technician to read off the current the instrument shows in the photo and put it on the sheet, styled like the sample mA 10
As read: mA 85
